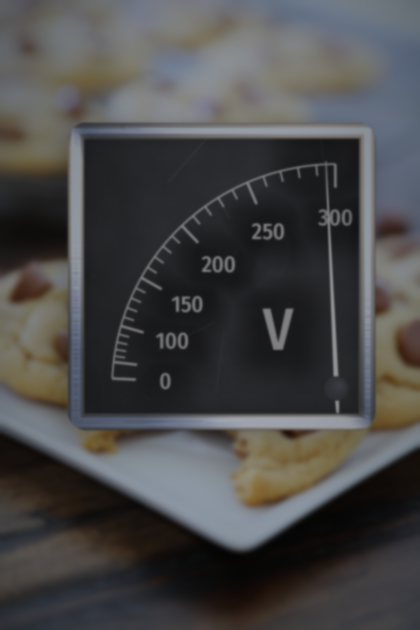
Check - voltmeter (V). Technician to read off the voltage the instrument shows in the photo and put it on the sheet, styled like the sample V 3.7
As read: V 295
